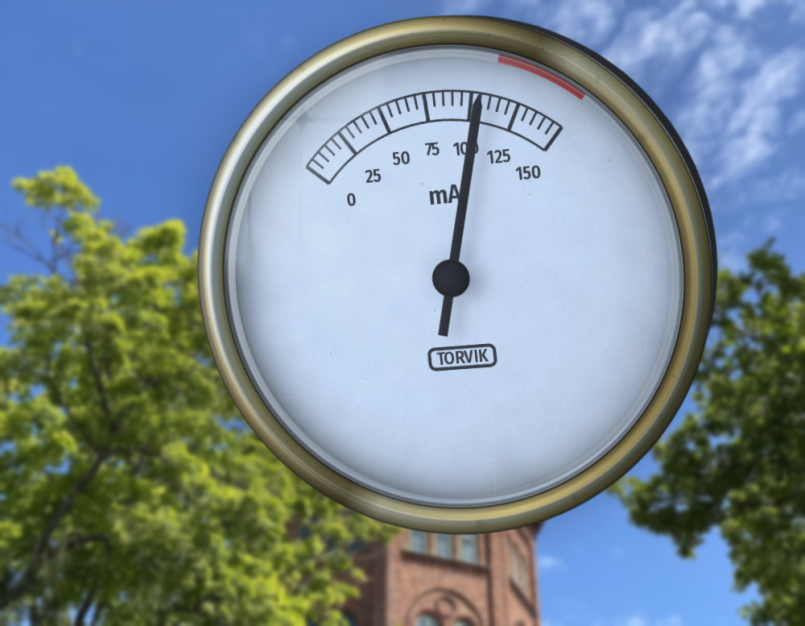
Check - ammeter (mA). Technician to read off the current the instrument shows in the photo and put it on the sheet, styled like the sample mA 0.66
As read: mA 105
